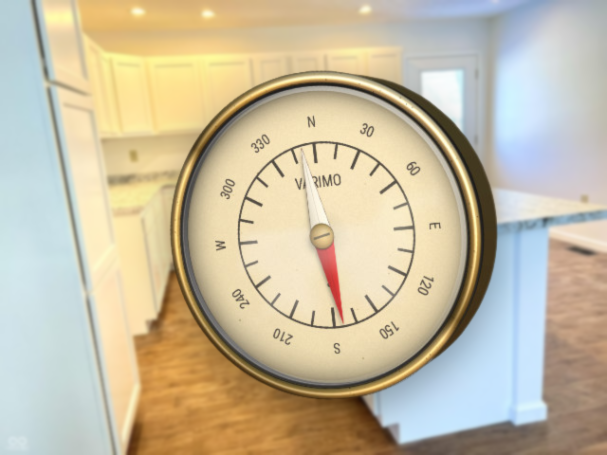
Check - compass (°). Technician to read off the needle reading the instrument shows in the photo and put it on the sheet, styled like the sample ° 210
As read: ° 172.5
